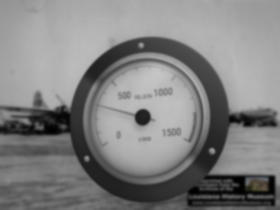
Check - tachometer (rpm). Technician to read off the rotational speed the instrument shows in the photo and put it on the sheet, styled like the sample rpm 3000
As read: rpm 300
